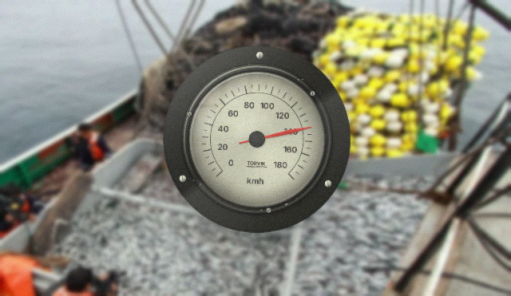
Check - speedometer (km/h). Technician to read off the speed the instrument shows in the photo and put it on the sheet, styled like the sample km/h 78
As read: km/h 140
